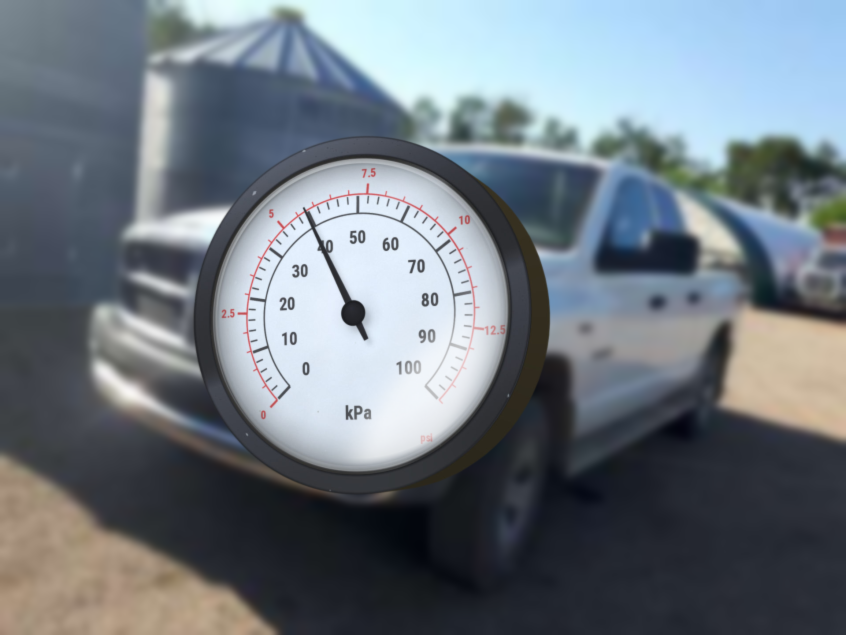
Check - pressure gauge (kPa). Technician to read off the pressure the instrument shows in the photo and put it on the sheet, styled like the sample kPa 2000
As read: kPa 40
